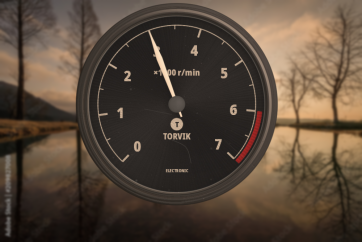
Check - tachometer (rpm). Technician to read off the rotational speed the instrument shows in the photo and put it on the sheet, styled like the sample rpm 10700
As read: rpm 3000
